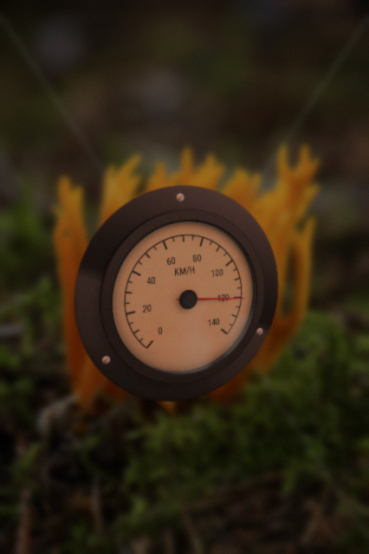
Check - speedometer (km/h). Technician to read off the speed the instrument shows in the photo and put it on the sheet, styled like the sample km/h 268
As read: km/h 120
